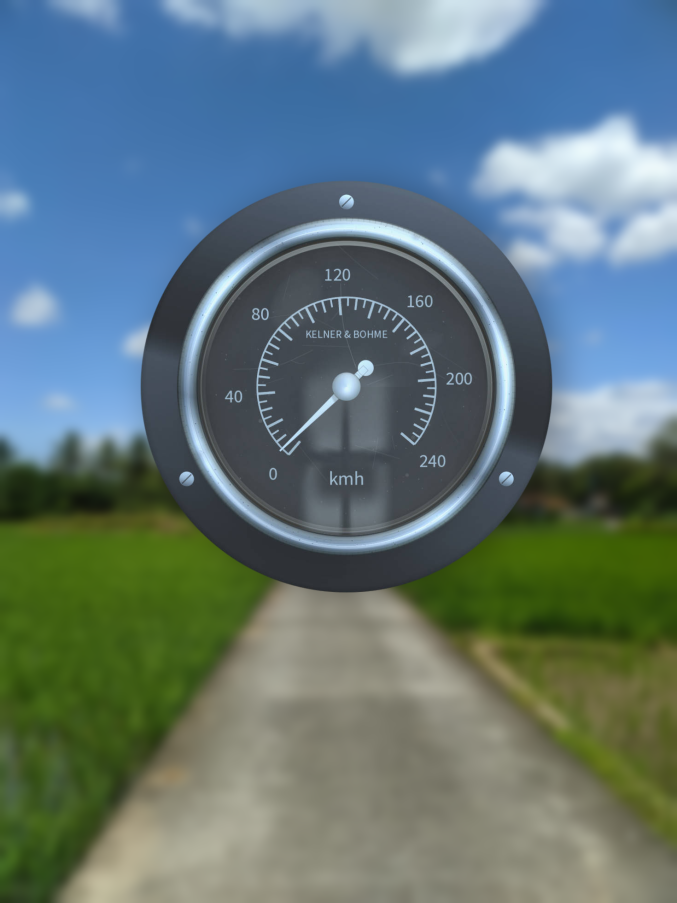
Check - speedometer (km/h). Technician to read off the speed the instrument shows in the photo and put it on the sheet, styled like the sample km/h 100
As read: km/h 5
